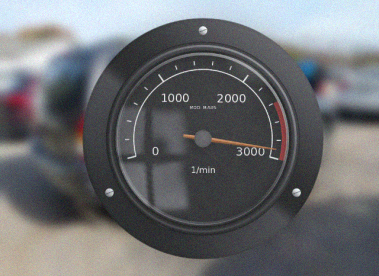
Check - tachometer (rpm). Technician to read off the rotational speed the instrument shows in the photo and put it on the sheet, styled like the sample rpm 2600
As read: rpm 2900
